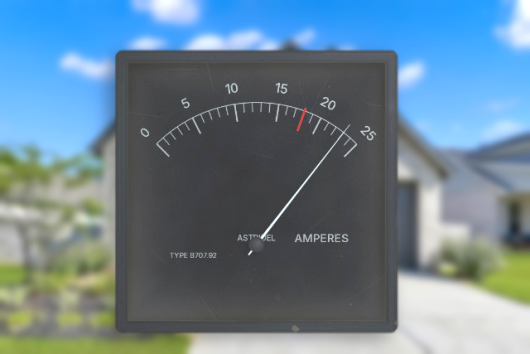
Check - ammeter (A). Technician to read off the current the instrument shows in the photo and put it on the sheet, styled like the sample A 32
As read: A 23
